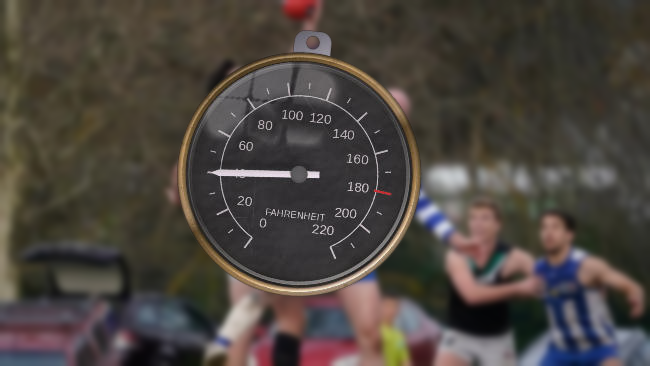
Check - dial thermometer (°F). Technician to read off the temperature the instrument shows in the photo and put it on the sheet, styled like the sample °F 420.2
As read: °F 40
